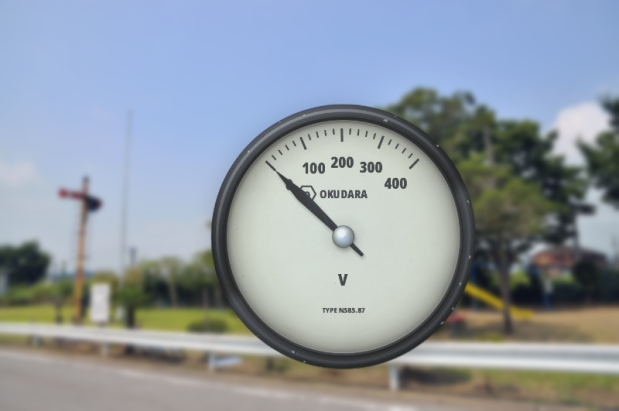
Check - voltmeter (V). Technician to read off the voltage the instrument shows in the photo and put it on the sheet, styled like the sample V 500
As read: V 0
